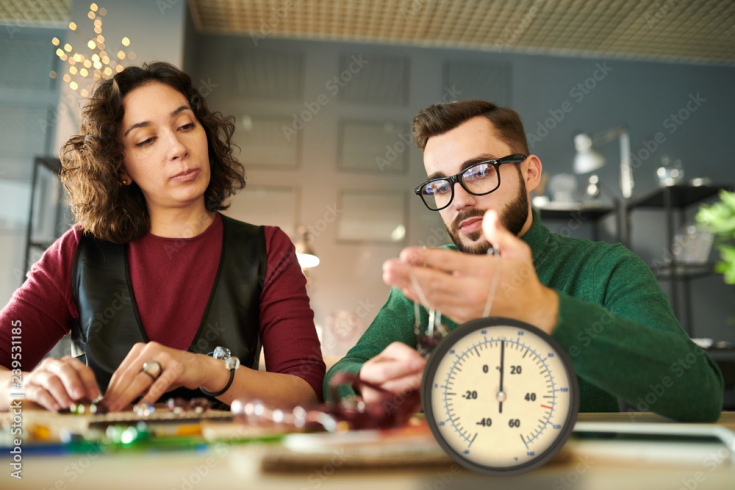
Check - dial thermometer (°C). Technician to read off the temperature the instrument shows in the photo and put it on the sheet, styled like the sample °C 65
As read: °C 10
